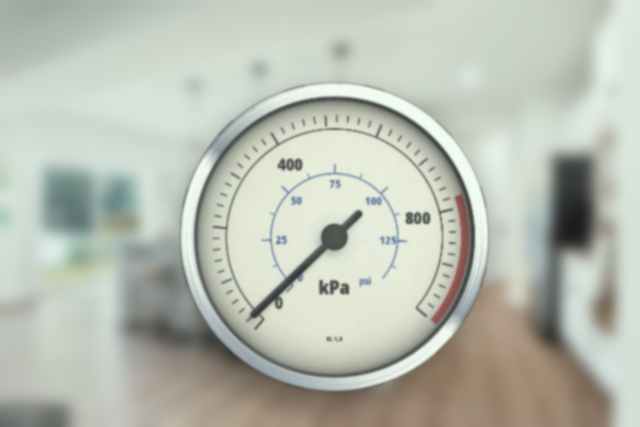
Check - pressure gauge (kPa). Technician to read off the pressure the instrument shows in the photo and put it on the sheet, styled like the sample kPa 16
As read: kPa 20
